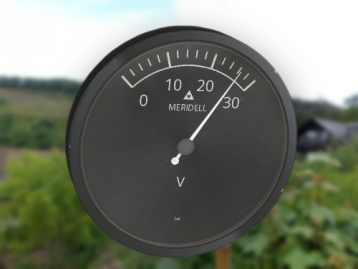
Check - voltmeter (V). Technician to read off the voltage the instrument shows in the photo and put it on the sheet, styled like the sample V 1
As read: V 26
